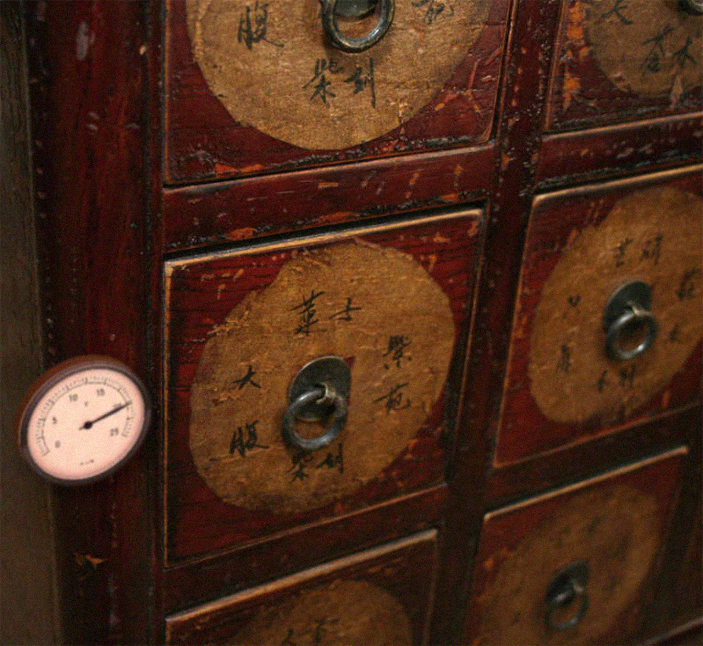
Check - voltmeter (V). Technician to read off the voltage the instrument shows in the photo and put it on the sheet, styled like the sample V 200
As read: V 20
